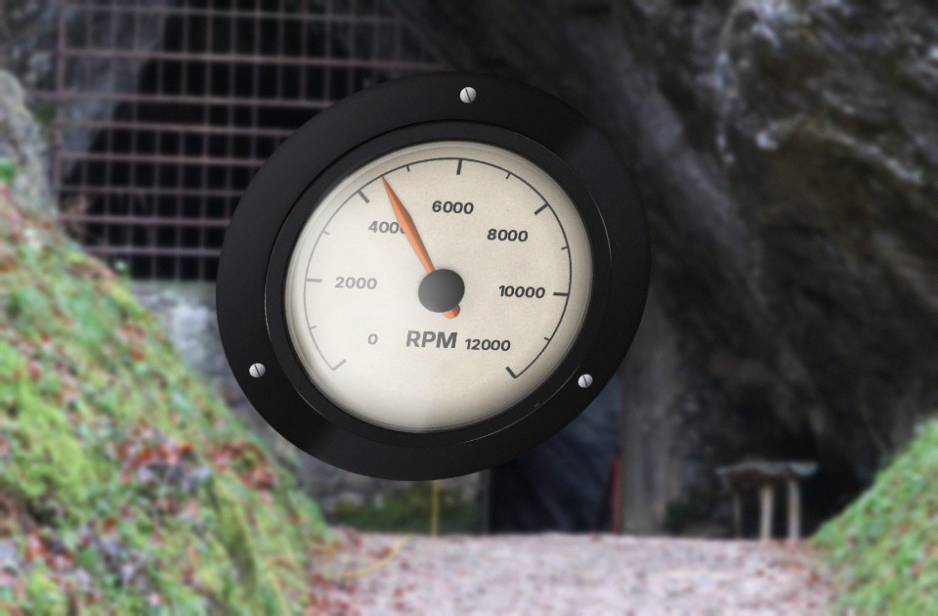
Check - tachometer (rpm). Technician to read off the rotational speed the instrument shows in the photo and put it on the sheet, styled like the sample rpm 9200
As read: rpm 4500
